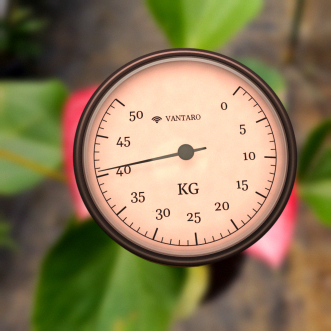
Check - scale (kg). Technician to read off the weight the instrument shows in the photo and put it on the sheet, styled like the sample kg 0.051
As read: kg 40.5
